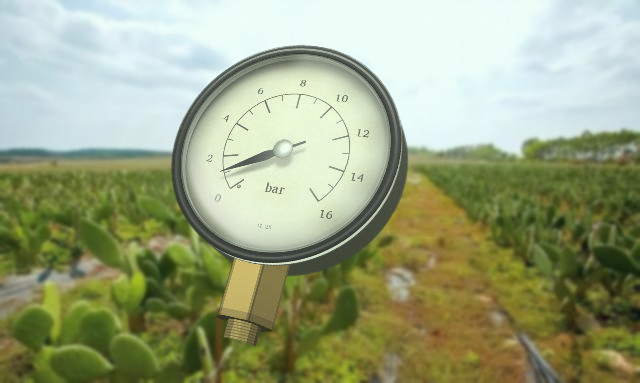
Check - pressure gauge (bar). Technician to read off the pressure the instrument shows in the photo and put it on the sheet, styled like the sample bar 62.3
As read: bar 1
